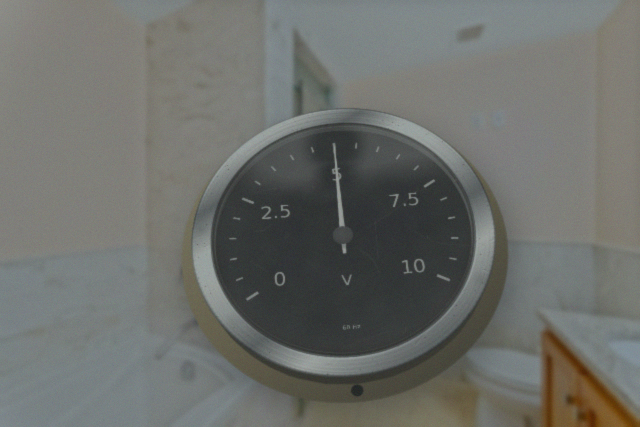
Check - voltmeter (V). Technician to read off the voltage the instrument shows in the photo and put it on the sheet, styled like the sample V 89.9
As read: V 5
